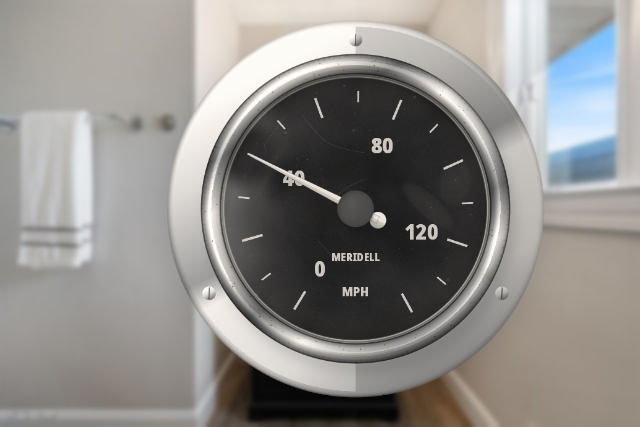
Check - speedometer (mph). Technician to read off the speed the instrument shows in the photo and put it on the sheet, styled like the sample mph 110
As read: mph 40
